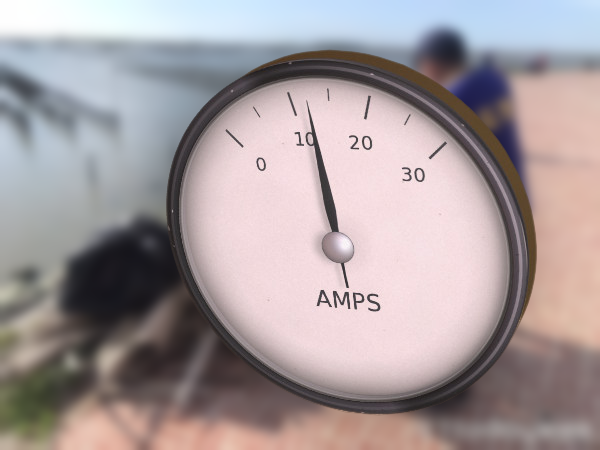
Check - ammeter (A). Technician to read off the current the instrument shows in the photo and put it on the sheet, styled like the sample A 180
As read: A 12.5
